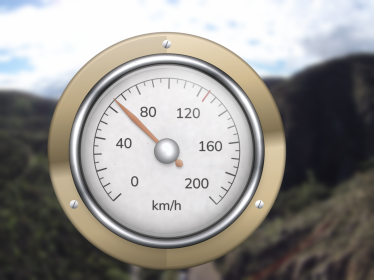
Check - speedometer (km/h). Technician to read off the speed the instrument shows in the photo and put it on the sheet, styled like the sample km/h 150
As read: km/h 65
